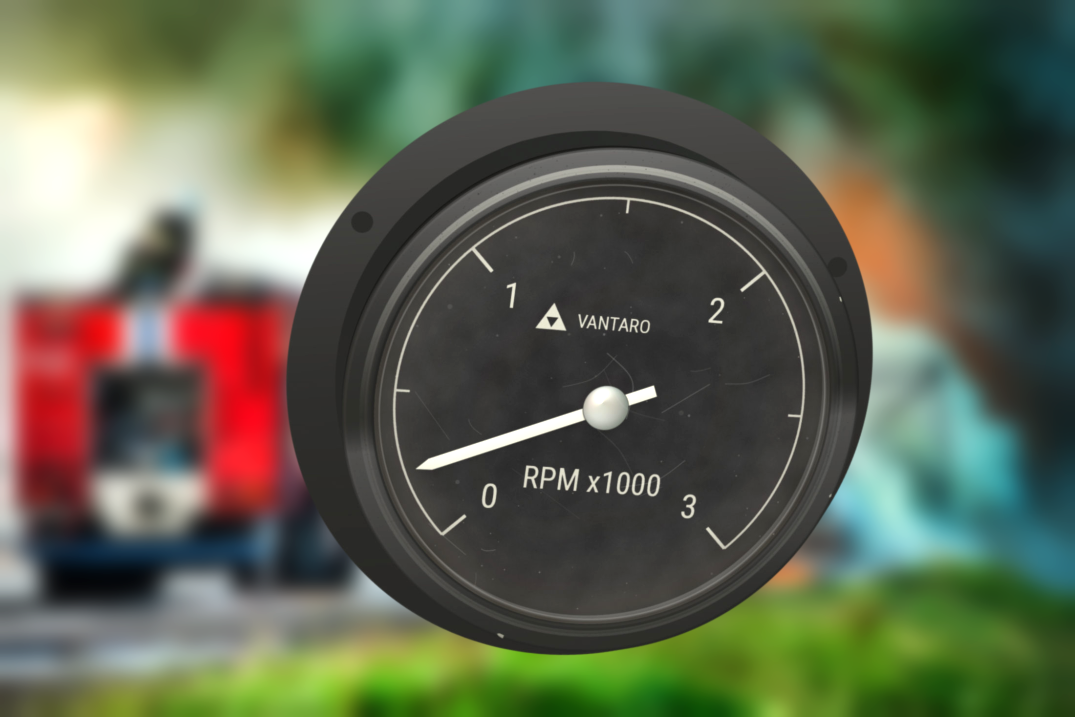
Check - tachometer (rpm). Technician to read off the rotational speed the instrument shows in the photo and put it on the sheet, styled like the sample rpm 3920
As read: rpm 250
